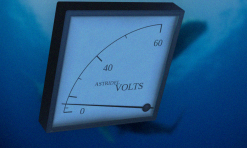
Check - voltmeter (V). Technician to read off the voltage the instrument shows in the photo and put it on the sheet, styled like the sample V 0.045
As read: V 15
